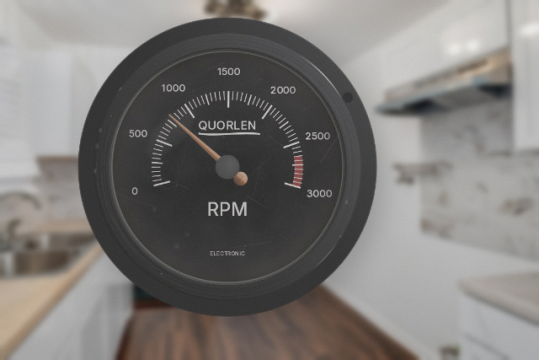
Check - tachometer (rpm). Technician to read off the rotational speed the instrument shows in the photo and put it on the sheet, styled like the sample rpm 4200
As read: rpm 800
